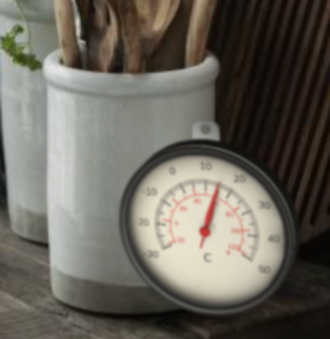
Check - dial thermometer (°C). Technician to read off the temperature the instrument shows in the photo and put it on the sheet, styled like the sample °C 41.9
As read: °C 15
